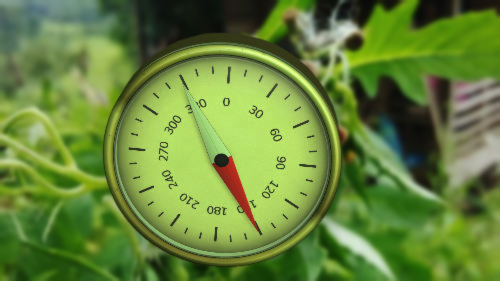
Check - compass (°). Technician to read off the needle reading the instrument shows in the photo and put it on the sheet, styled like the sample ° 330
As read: ° 150
